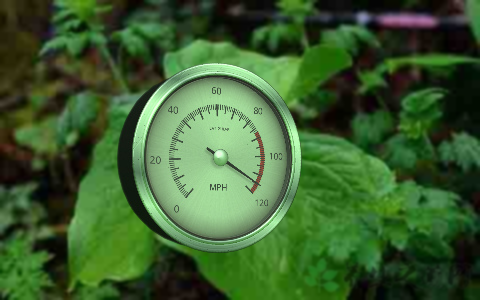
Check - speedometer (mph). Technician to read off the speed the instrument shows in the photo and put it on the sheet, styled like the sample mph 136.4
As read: mph 115
